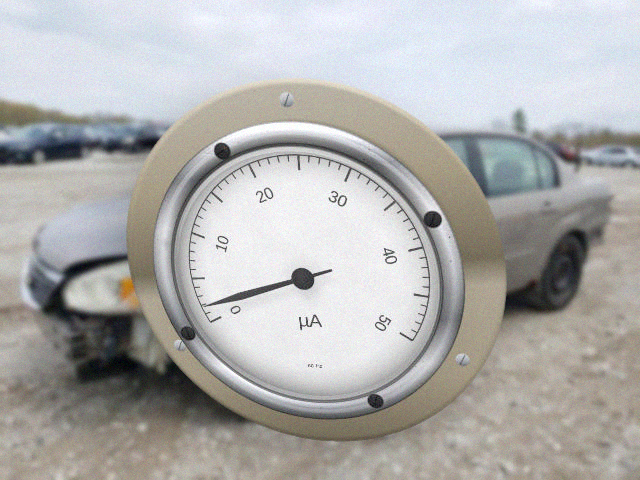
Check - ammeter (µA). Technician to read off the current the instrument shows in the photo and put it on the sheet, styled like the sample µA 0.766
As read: µA 2
